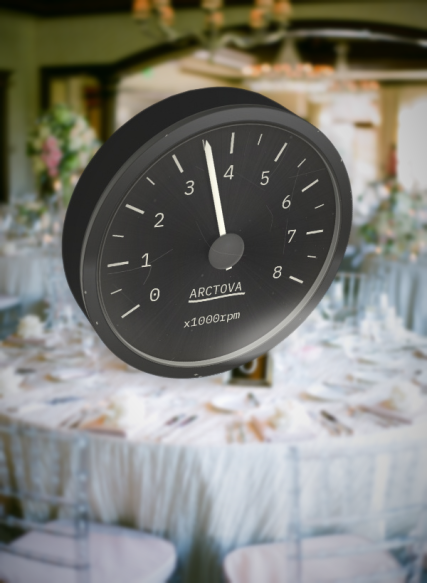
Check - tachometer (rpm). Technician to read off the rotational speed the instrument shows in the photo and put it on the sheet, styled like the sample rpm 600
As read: rpm 3500
